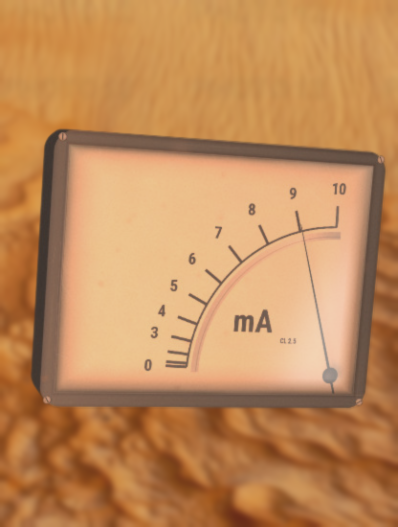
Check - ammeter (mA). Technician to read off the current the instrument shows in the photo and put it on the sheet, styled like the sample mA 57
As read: mA 9
